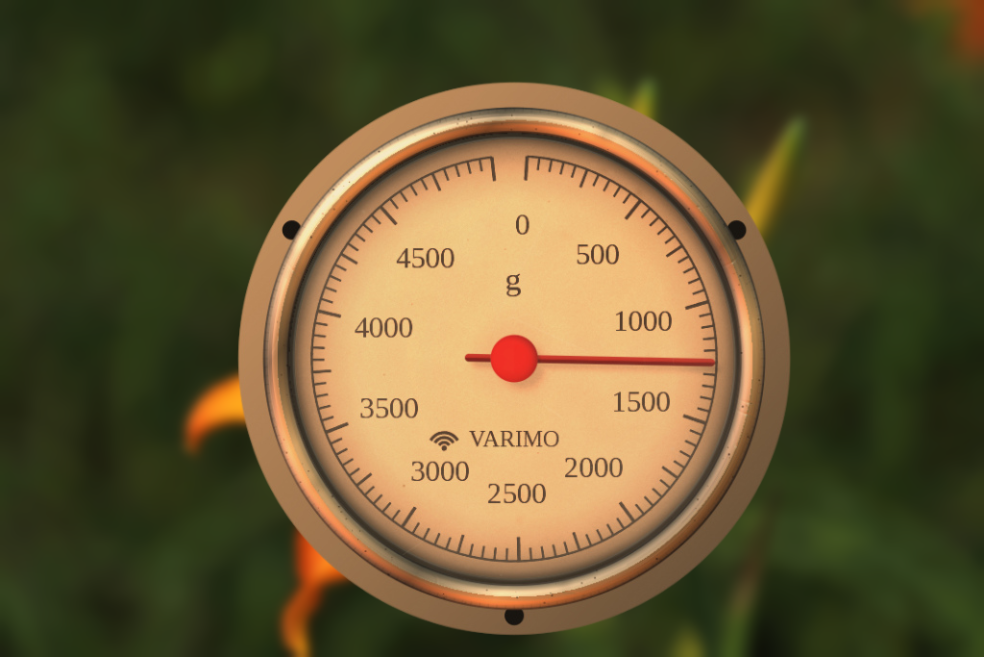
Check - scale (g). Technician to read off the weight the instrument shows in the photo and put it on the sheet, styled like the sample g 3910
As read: g 1250
